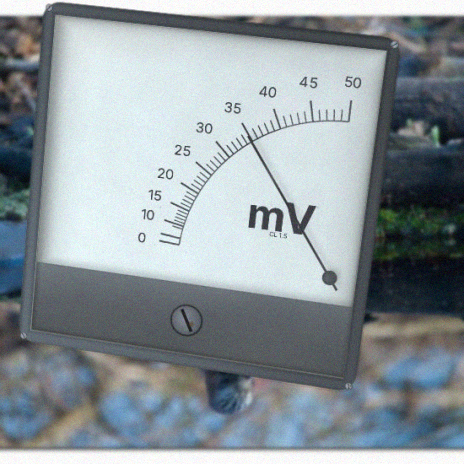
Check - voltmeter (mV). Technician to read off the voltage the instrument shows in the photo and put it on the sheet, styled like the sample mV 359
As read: mV 35
